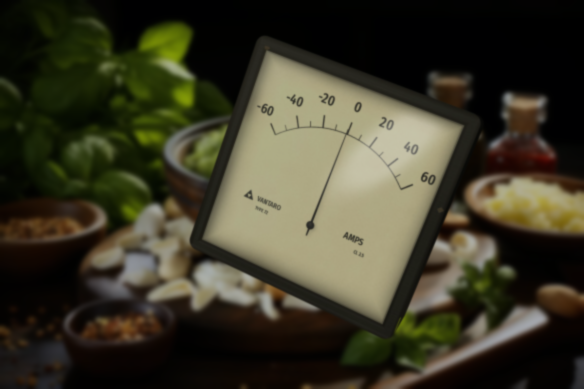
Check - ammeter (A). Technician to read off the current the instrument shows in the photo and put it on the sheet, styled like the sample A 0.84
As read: A 0
